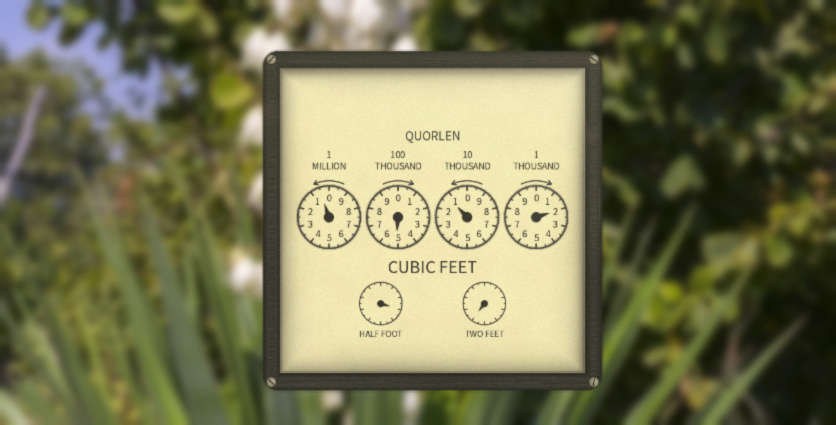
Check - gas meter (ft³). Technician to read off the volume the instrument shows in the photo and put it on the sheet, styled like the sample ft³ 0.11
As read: ft³ 51200
